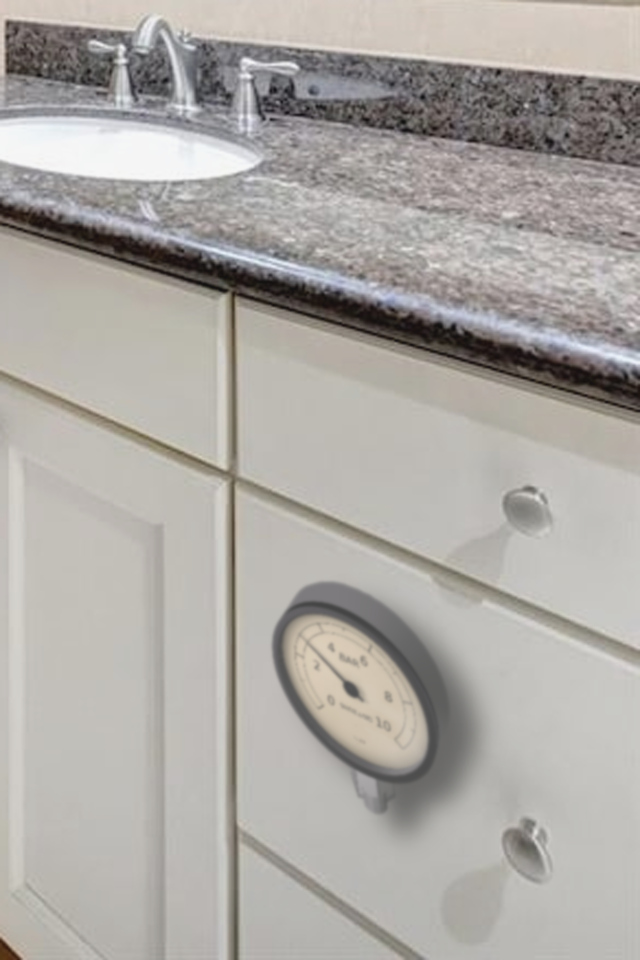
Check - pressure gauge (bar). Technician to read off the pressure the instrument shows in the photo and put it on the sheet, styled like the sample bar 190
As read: bar 3
